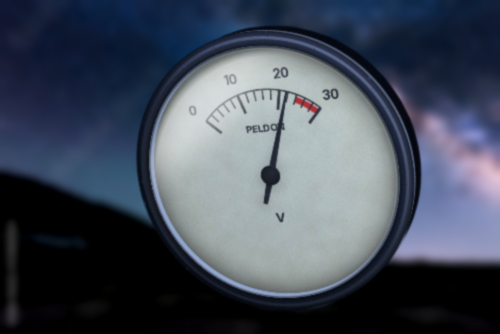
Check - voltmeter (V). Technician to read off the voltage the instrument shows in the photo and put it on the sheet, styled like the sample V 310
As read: V 22
